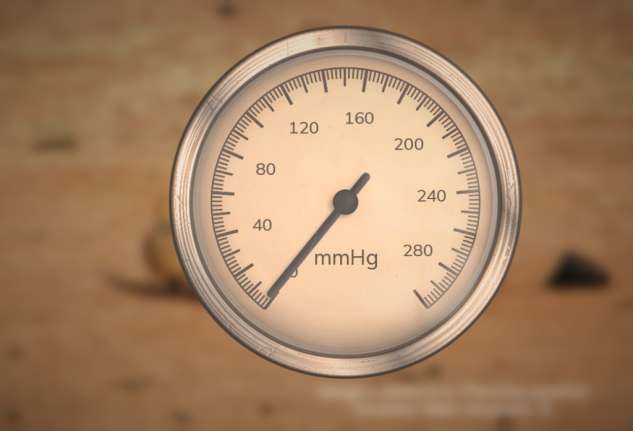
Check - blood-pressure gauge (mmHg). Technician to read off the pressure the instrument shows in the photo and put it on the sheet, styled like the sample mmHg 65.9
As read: mmHg 2
